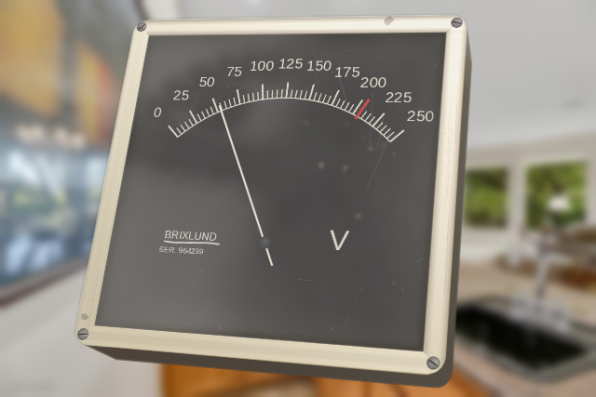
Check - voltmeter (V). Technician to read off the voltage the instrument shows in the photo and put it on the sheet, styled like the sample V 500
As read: V 55
